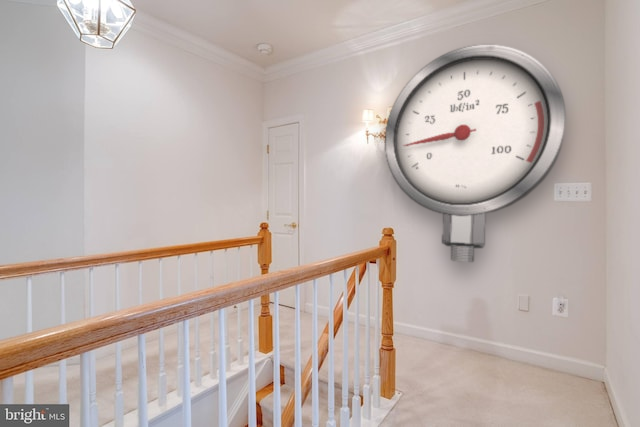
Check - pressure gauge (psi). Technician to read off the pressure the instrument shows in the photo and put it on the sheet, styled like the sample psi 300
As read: psi 10
